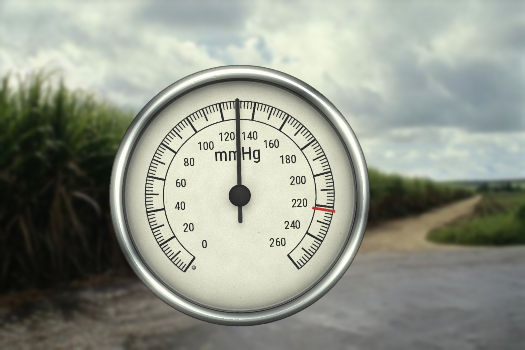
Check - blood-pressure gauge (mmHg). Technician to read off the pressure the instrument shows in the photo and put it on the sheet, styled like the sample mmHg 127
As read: mmHg 130
